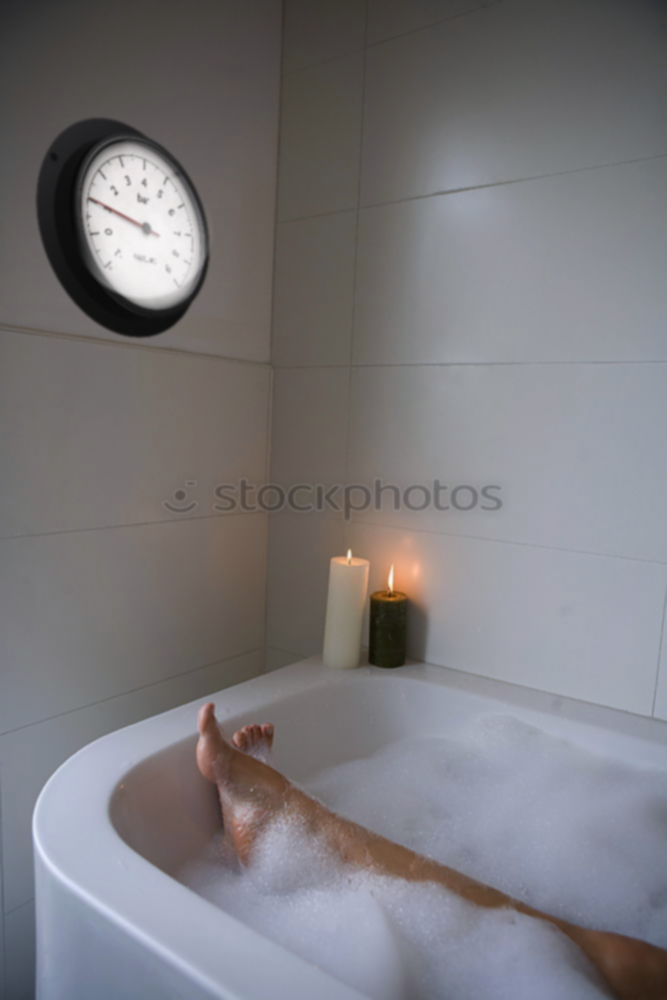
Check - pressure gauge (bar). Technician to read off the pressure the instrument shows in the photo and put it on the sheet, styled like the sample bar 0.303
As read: bar 1
